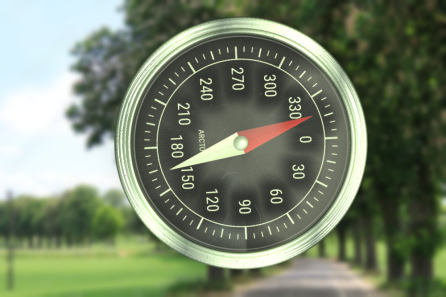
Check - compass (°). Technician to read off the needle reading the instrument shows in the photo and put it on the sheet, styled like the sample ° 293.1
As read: ° 342.5
